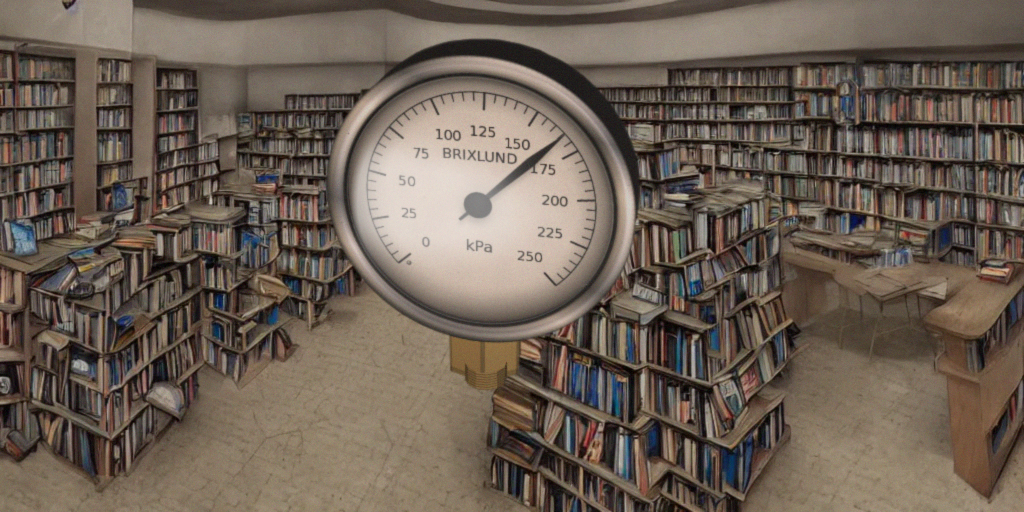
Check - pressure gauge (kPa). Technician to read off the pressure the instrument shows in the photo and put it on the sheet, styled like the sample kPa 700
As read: kPa 165
